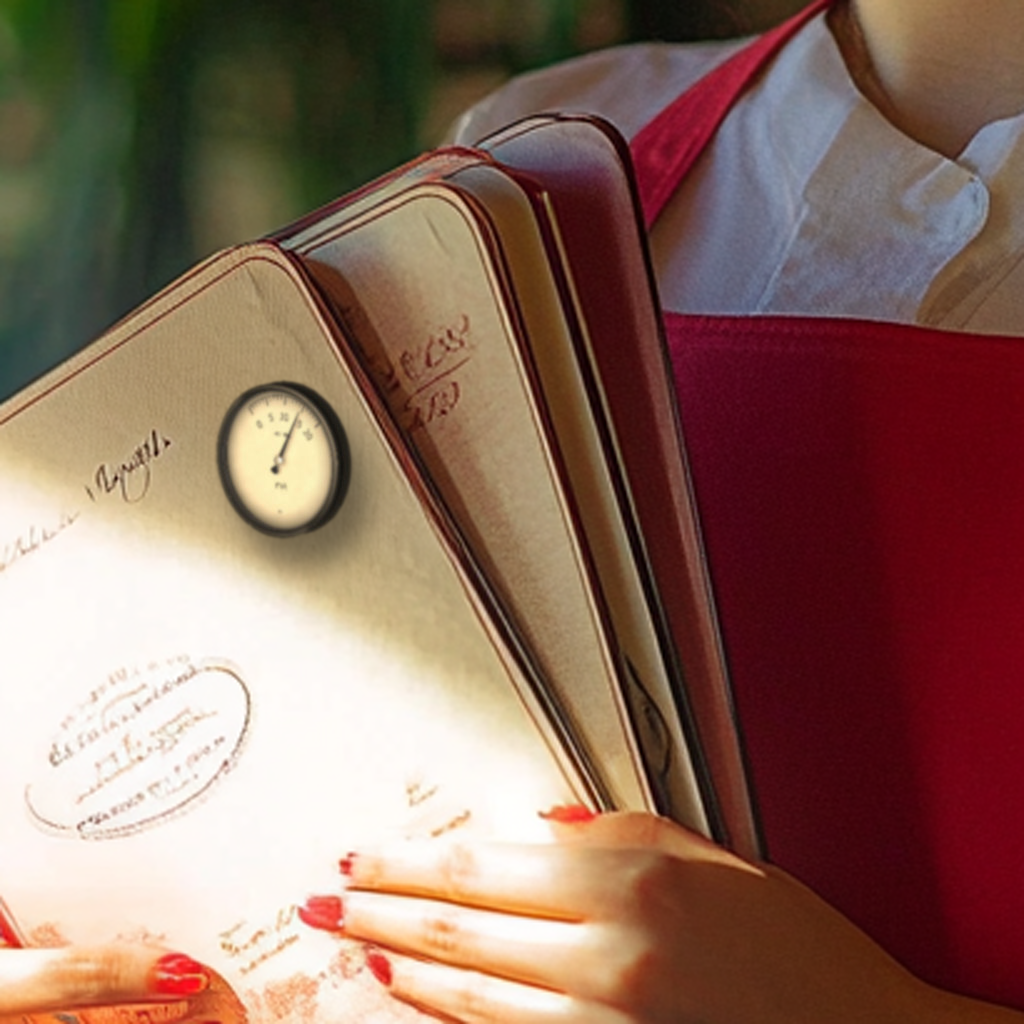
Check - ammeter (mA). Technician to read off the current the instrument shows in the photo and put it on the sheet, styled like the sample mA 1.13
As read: mA 15
